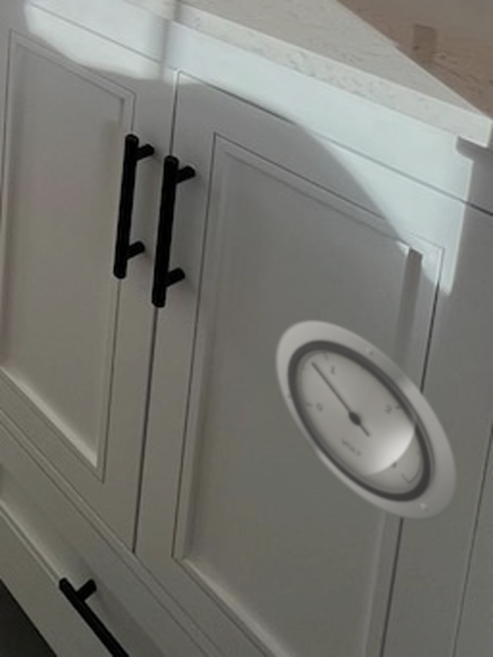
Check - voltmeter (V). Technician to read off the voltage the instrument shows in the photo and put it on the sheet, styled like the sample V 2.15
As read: V 0.75
